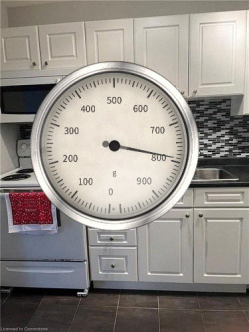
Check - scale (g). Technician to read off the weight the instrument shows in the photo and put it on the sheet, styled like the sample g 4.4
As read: g 790
